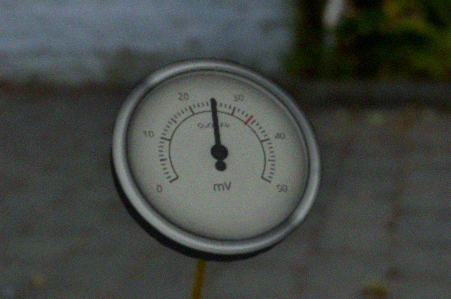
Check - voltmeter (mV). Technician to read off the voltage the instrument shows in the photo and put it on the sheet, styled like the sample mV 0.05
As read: mV 25
